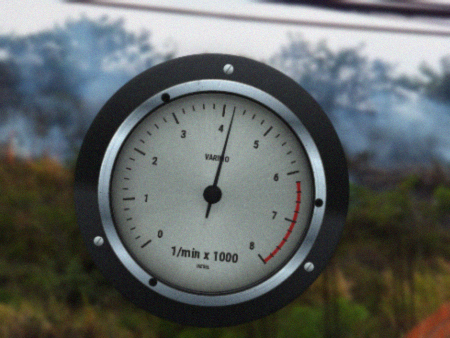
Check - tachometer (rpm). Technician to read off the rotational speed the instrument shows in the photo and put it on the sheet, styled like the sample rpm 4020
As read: rpm 4200
